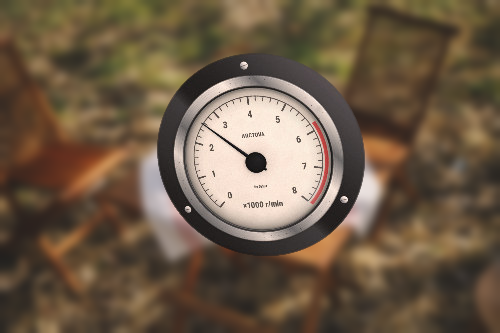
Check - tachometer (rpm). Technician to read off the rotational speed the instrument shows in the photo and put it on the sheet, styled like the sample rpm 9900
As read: rpm 2600
